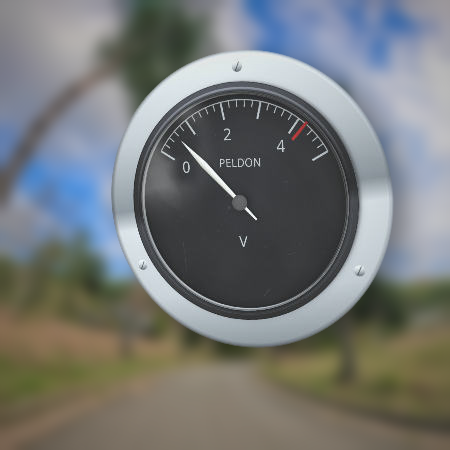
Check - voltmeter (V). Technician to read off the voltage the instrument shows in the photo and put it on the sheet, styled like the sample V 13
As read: V 0.6
